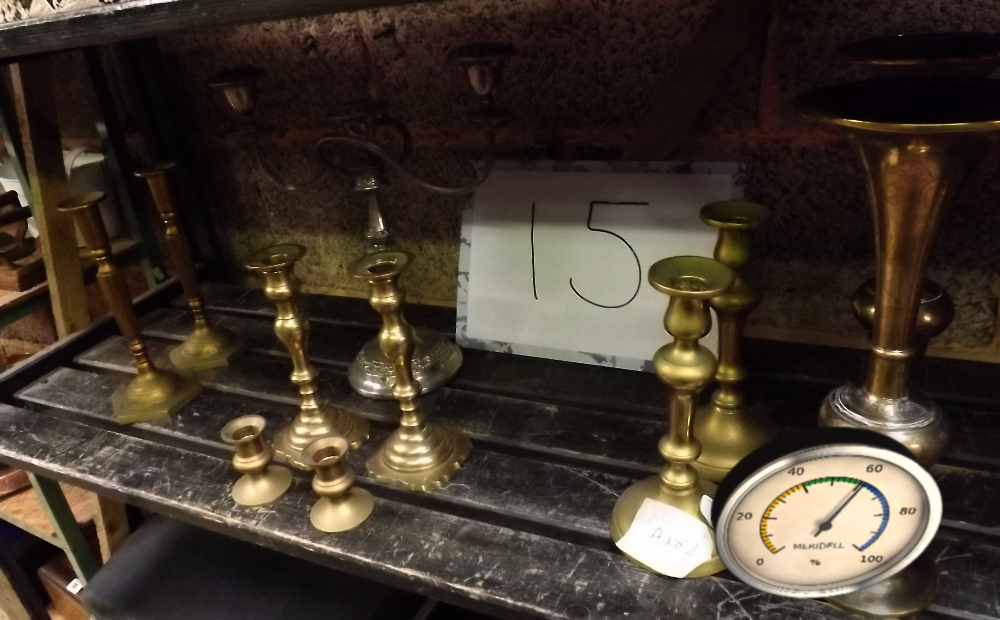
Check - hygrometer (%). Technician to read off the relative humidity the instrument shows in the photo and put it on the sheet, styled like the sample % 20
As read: % 60
